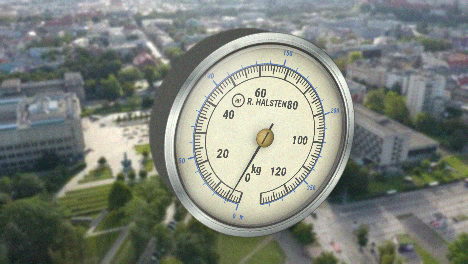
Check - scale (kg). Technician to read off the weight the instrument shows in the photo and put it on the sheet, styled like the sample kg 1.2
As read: kg 5
